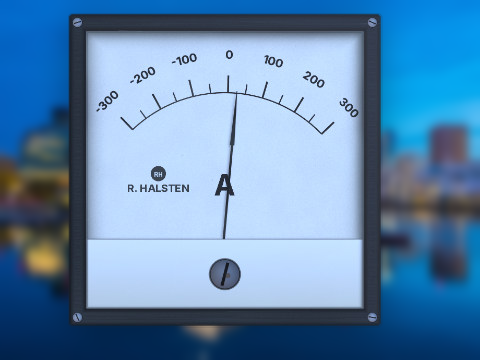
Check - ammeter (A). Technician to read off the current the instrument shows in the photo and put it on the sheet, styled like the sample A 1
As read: A 25
